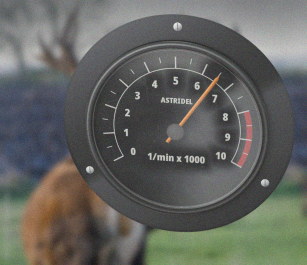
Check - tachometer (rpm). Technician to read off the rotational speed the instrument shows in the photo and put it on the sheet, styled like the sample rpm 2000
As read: rpm 6500
